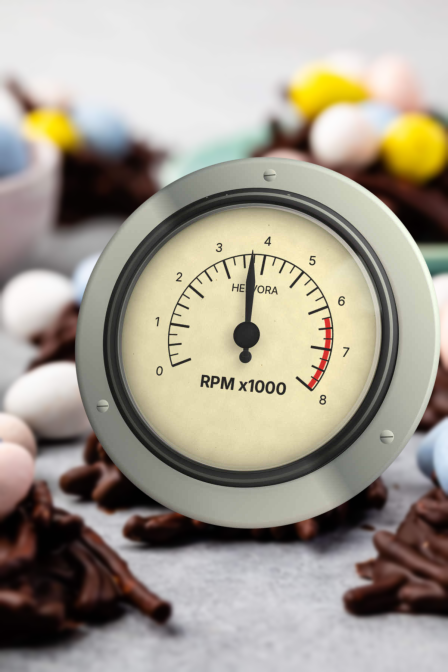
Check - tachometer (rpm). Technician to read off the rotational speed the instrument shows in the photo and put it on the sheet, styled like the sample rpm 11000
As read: rpm 3750
